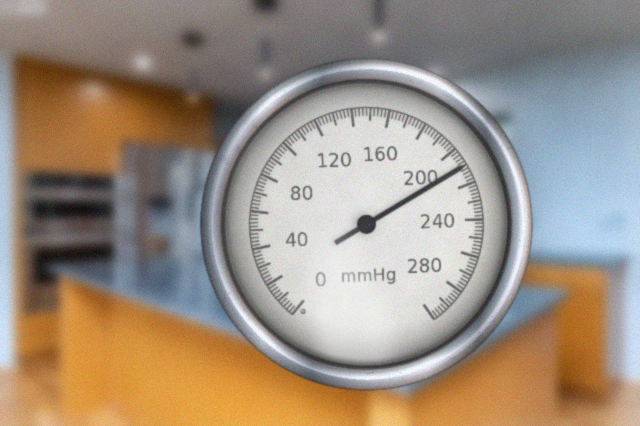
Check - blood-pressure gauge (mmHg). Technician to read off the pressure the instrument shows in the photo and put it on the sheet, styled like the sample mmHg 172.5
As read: mmHg 210
